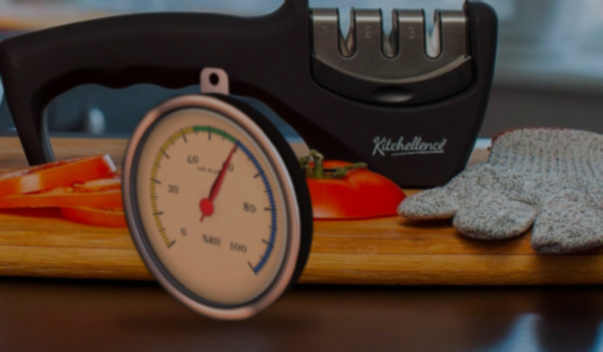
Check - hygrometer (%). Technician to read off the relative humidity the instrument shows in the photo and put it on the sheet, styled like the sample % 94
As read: % 60
